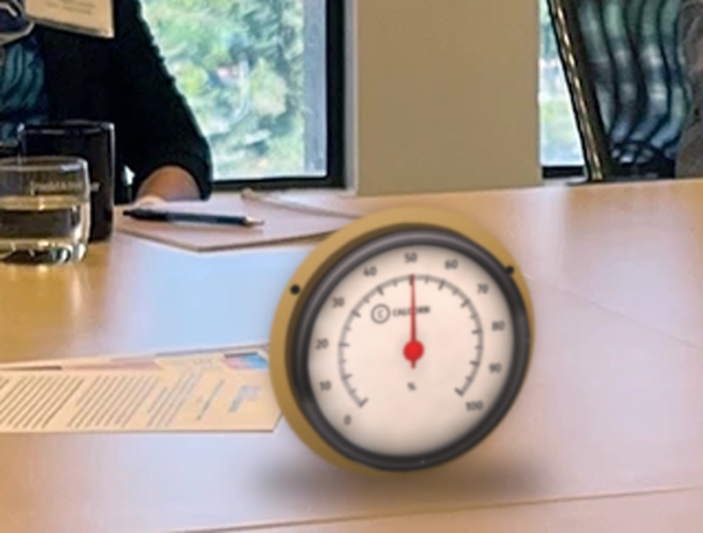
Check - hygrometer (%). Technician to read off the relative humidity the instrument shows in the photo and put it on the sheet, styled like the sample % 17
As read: % 50
